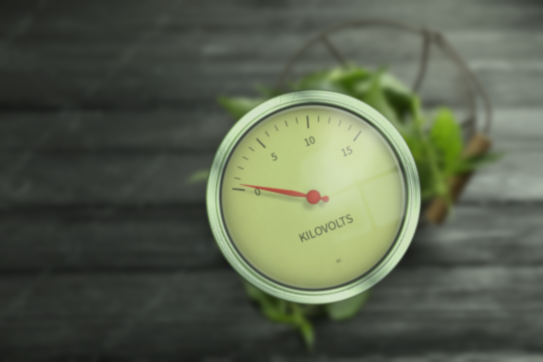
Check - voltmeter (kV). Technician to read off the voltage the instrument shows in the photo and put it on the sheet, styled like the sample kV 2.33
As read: kV 0.5
